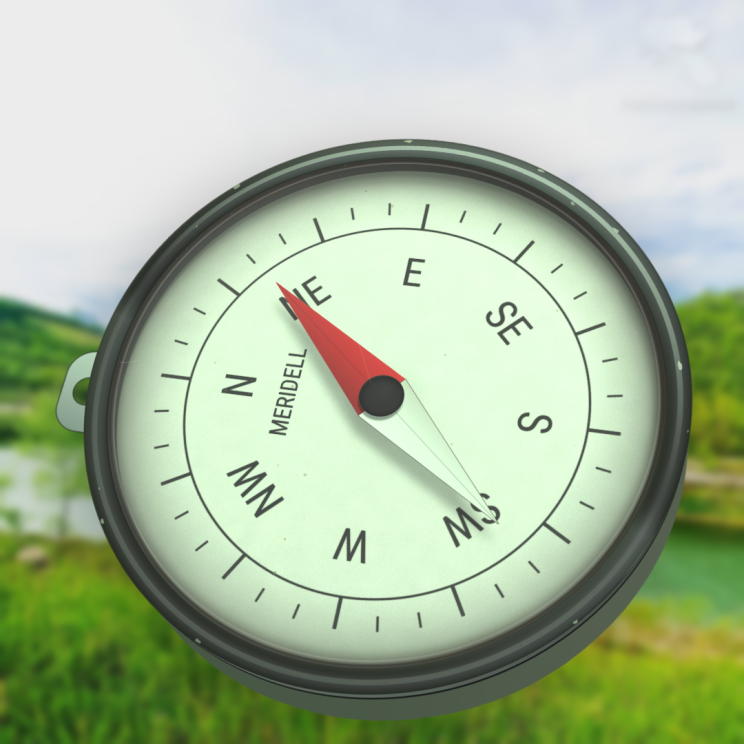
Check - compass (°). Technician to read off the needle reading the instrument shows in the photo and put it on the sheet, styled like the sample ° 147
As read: ° 40
